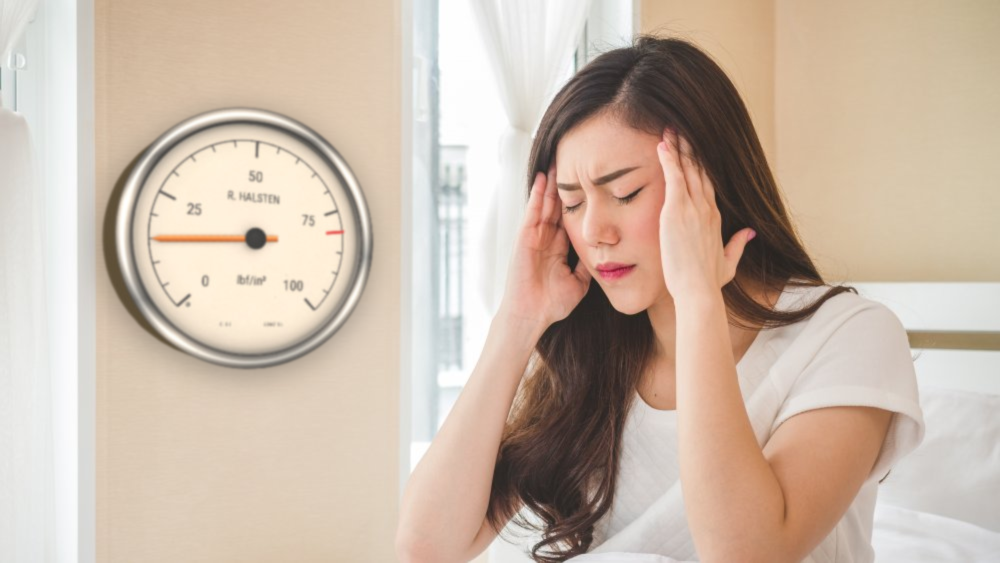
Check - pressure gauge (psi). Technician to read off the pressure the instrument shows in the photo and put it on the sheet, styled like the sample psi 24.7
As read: psi 15
